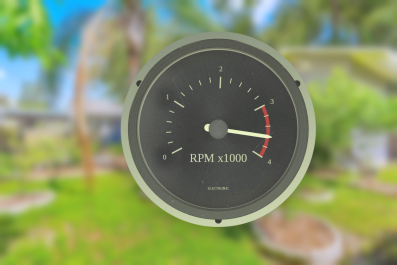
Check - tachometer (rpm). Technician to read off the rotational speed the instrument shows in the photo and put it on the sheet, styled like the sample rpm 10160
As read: rpm 3600
